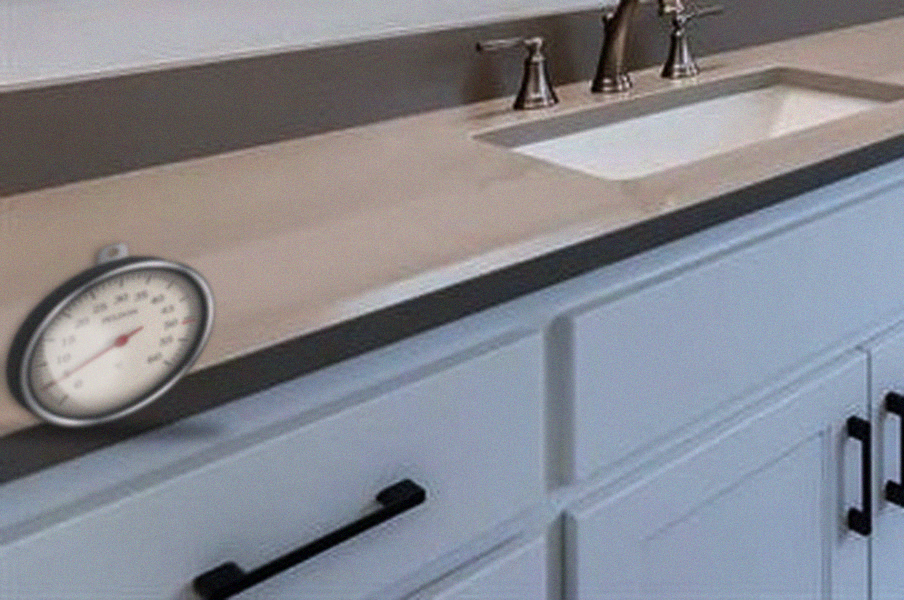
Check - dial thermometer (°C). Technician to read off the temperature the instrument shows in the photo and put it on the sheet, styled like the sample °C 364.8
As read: °C 5
